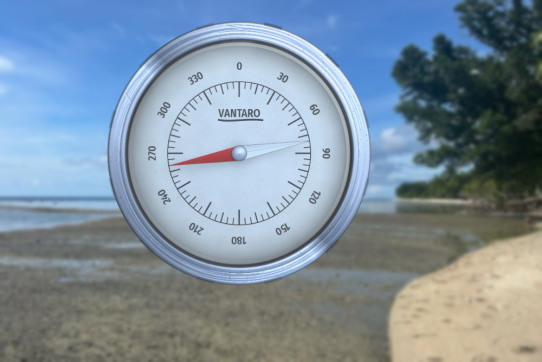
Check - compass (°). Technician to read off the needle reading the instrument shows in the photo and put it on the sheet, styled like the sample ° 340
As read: ° 260
